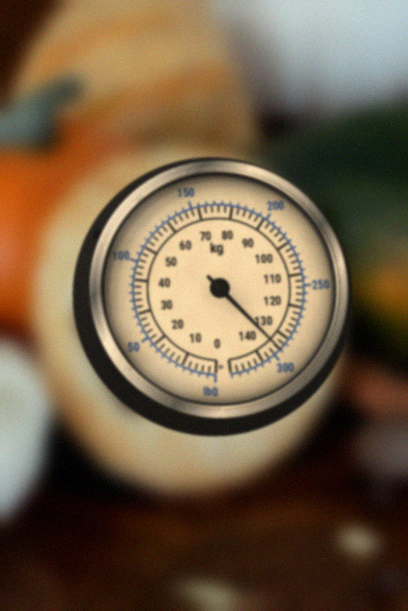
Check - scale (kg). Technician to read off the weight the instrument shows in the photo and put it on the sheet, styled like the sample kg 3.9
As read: kg 134
